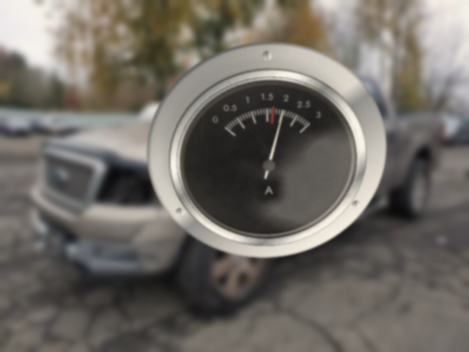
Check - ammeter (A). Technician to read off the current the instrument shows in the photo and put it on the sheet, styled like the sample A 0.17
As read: A 2
